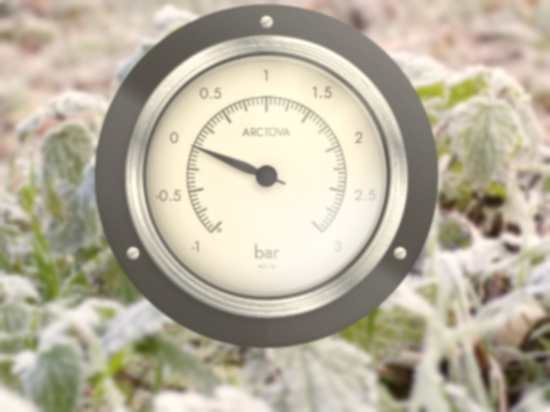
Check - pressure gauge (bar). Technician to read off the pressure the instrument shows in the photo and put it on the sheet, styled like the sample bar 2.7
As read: bar 0
